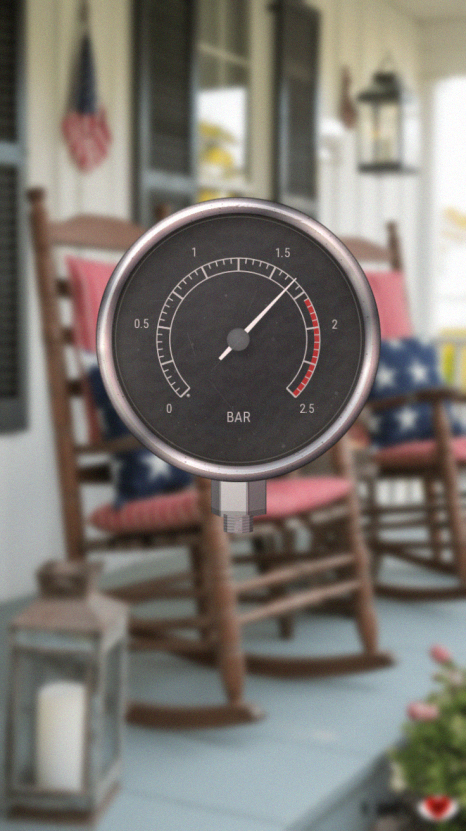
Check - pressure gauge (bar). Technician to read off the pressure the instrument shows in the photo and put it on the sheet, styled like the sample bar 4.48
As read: bar 1.65
